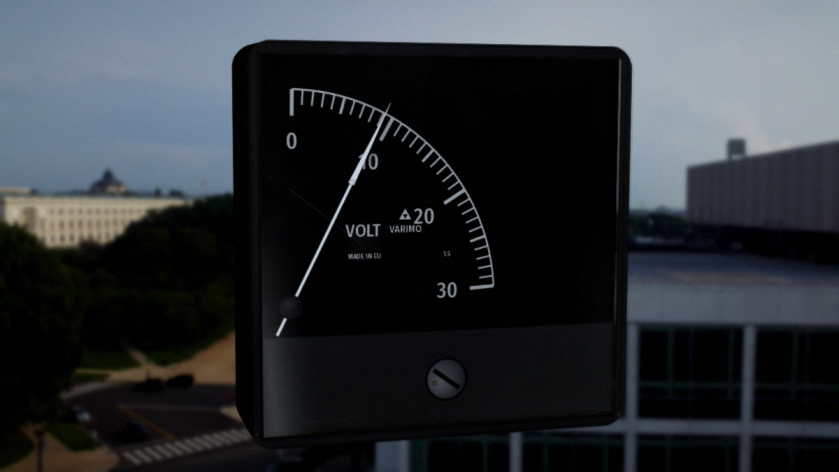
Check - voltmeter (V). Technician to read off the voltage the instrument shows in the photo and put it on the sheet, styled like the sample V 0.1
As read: V 9
